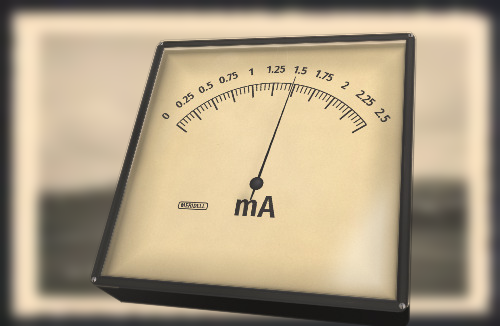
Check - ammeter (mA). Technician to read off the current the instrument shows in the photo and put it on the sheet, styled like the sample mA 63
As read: mA 1.5
